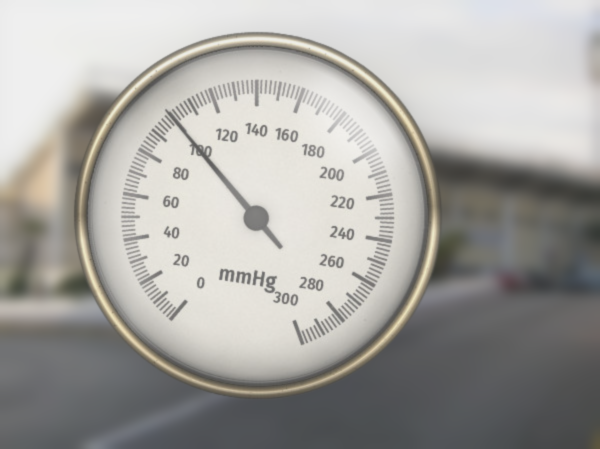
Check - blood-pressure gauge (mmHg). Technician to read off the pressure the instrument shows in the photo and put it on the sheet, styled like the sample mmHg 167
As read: mmHg 100
